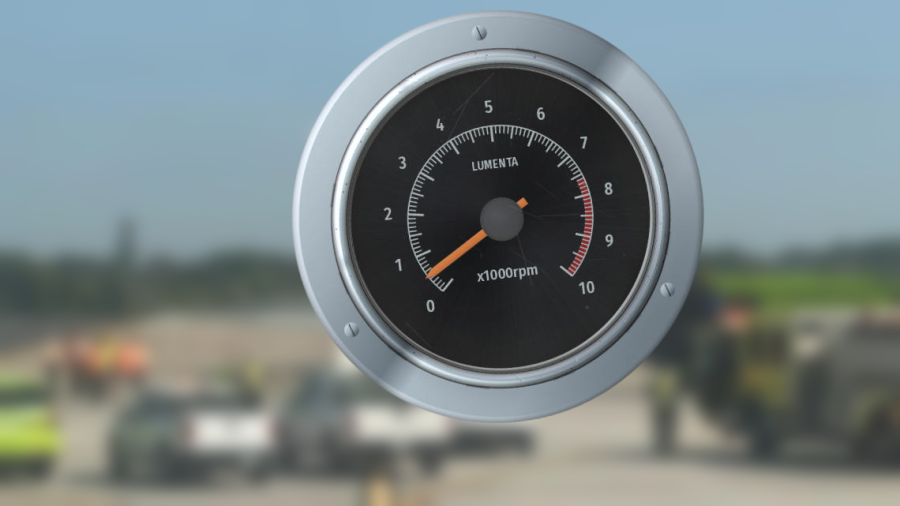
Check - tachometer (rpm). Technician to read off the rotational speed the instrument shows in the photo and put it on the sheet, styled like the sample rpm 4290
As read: rpm 500
